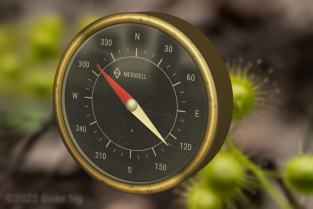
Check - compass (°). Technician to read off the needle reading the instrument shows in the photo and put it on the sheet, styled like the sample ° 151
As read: ° 310
